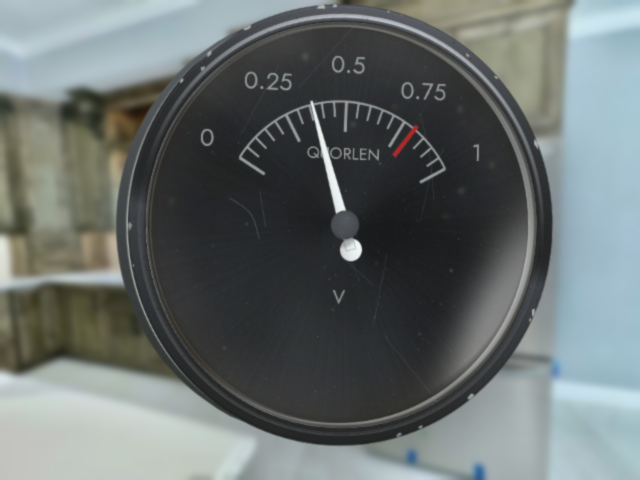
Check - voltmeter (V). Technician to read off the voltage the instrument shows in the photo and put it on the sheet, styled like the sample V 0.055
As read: V 0.35
